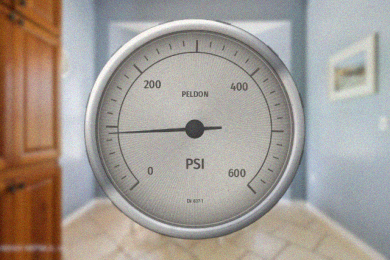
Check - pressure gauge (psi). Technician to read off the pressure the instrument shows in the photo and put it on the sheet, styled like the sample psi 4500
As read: psi 90
